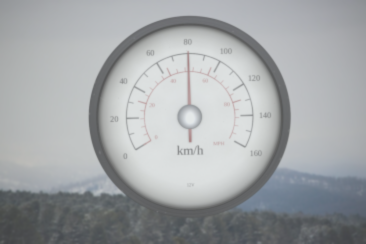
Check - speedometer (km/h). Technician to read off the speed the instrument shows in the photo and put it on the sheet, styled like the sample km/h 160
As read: km/h 80
